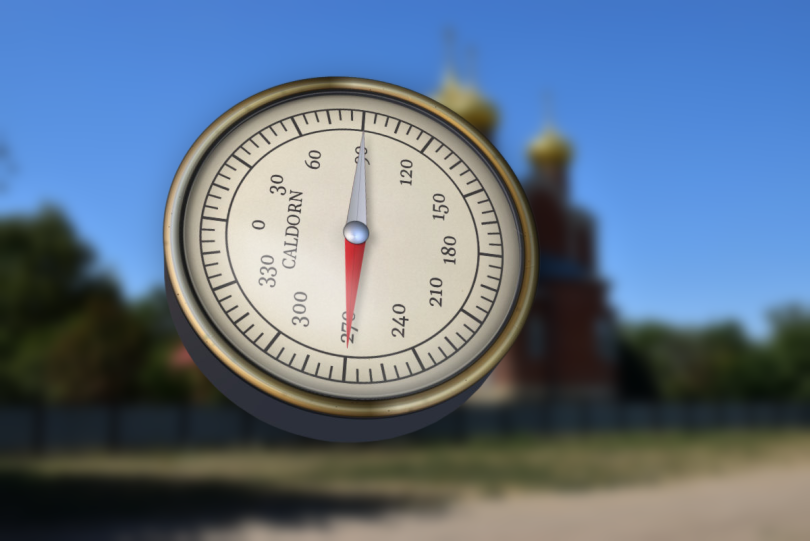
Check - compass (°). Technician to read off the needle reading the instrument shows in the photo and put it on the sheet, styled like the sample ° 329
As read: ° 270
